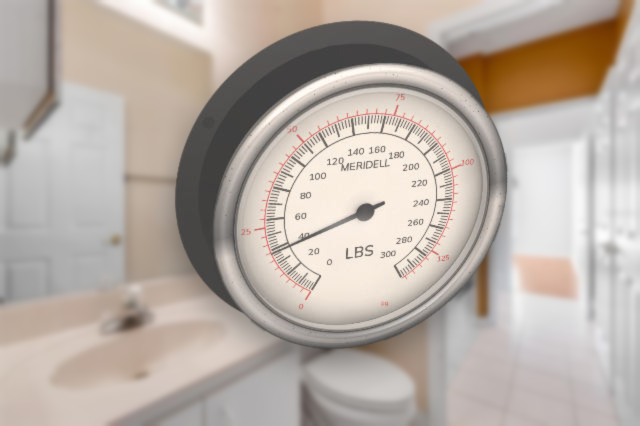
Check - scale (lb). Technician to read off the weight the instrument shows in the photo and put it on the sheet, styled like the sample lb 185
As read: lb 40
